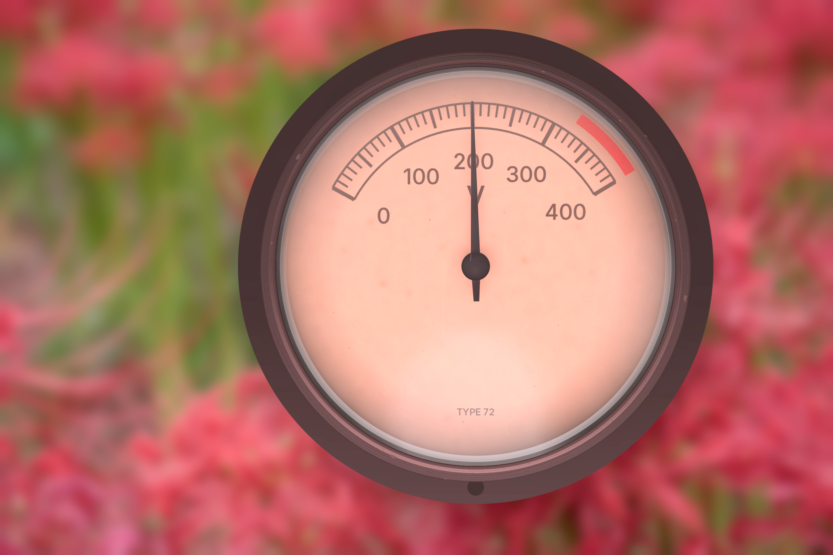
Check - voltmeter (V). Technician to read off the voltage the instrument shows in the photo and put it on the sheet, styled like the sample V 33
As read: V 200
